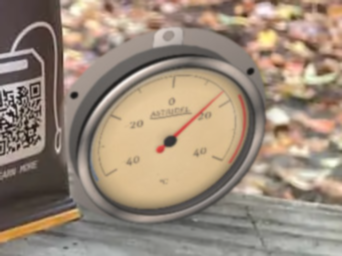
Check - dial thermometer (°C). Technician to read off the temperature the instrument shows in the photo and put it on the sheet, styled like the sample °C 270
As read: °C 15
